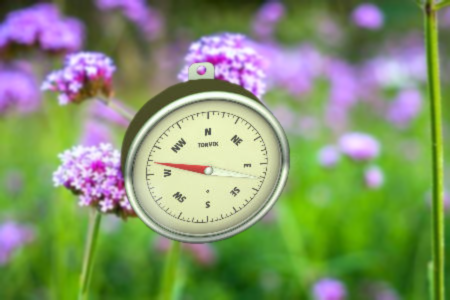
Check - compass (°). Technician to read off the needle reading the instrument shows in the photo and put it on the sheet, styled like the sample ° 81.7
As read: ° 285
